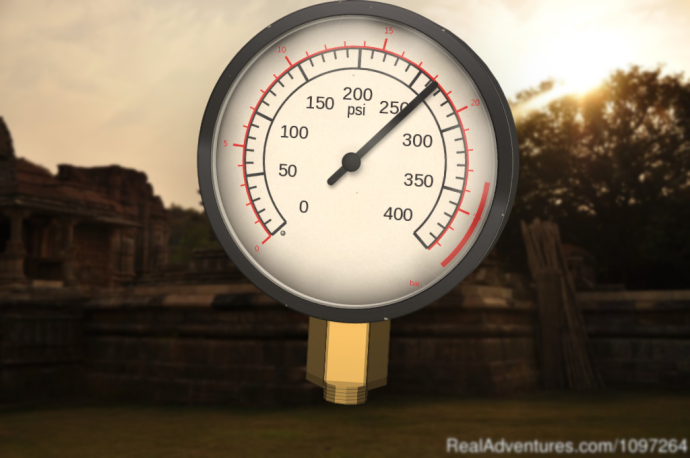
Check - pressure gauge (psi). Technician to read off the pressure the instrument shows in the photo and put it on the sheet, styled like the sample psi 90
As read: psi 265
